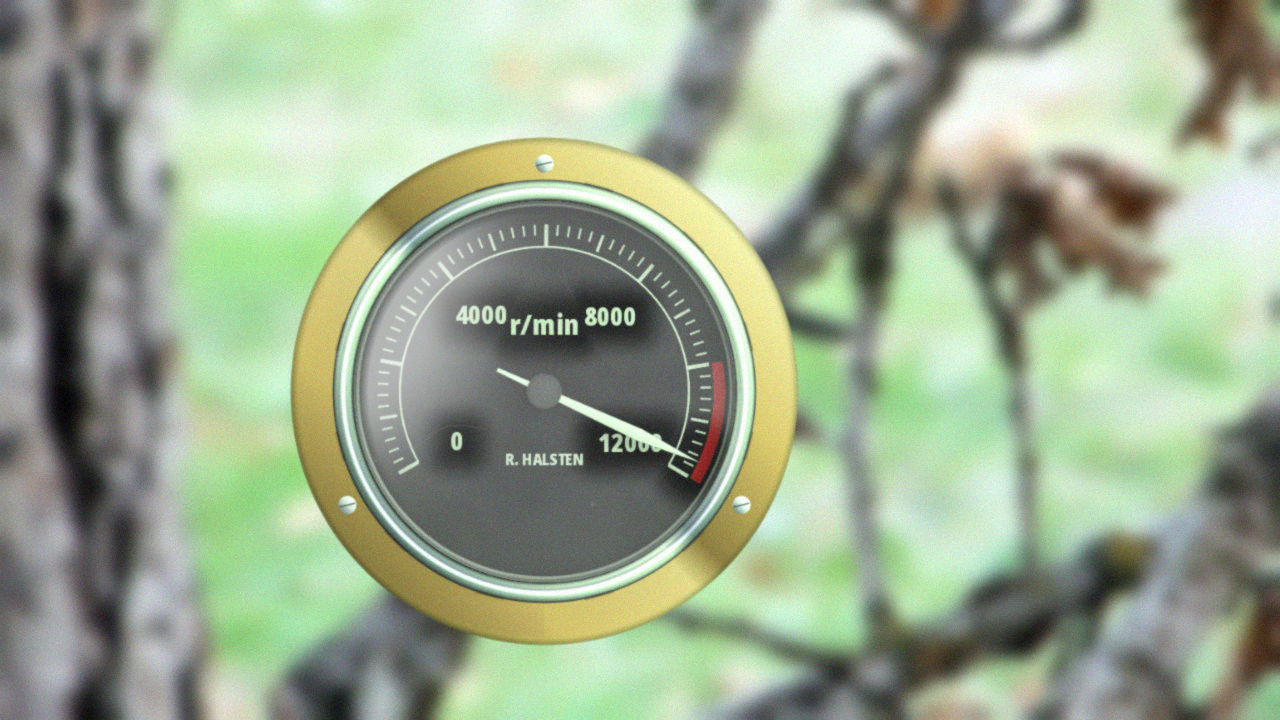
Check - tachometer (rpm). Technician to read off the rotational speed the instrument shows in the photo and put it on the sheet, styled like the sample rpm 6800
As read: rpm 11700
